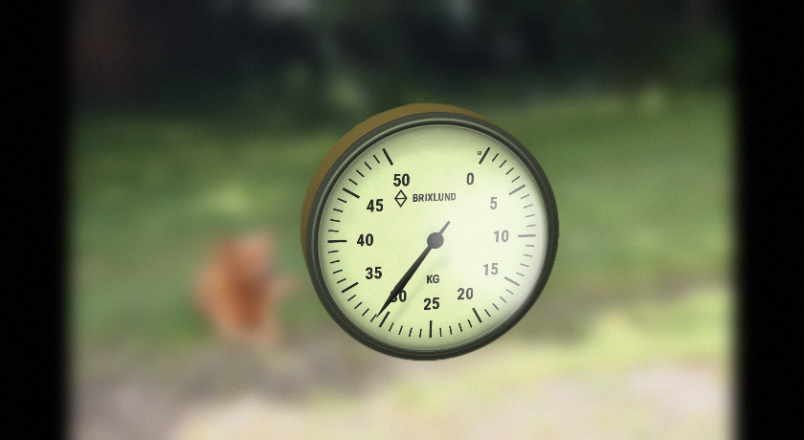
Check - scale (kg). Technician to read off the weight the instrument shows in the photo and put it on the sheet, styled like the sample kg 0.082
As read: kg 31
